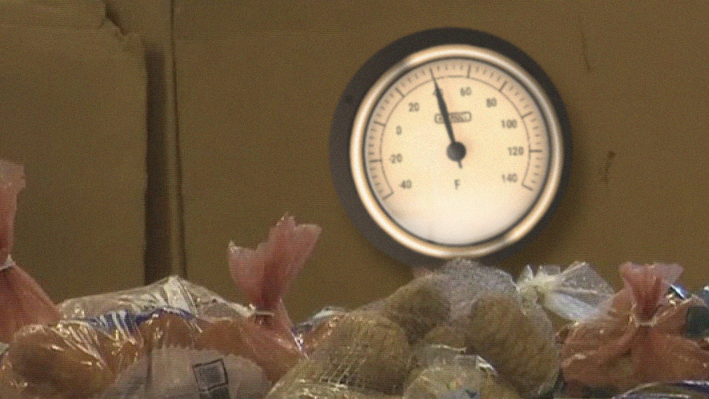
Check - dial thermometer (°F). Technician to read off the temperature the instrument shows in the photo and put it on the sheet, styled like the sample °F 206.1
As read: °F 40
